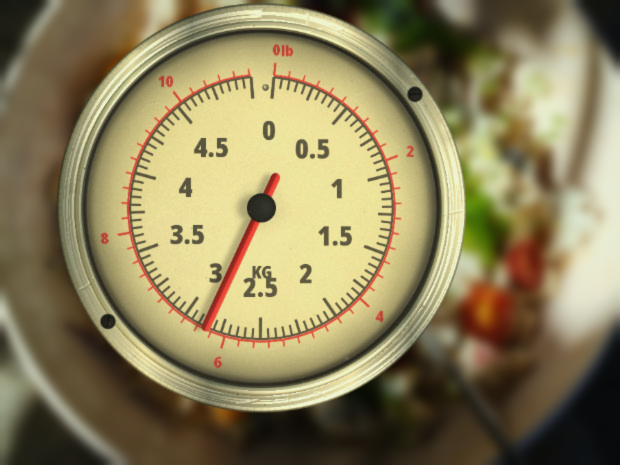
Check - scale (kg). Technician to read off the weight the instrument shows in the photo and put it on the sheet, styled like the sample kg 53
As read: kg 2.85
